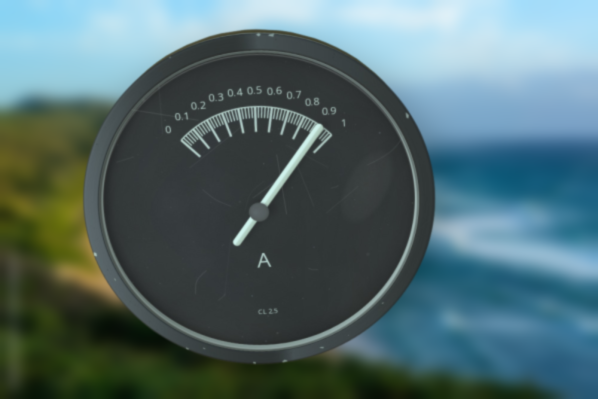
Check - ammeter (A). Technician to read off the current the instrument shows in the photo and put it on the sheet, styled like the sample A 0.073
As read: A 0.9
